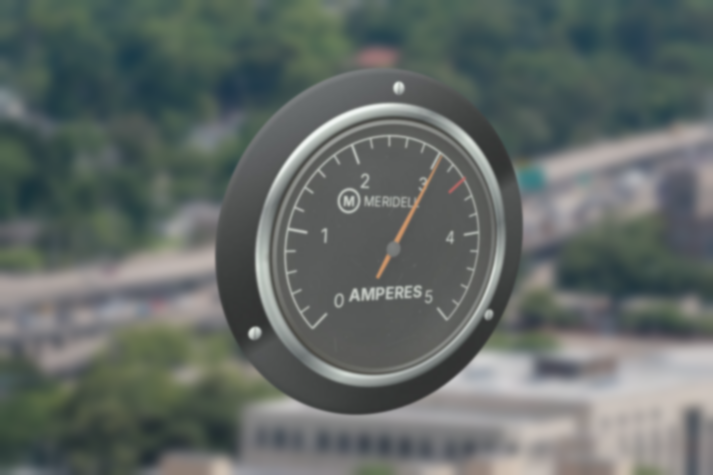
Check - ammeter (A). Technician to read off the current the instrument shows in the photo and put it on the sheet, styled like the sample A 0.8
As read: A 3
